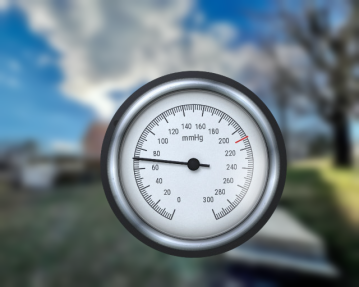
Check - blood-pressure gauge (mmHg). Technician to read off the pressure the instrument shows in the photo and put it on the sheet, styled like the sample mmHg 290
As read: mmHg 70
